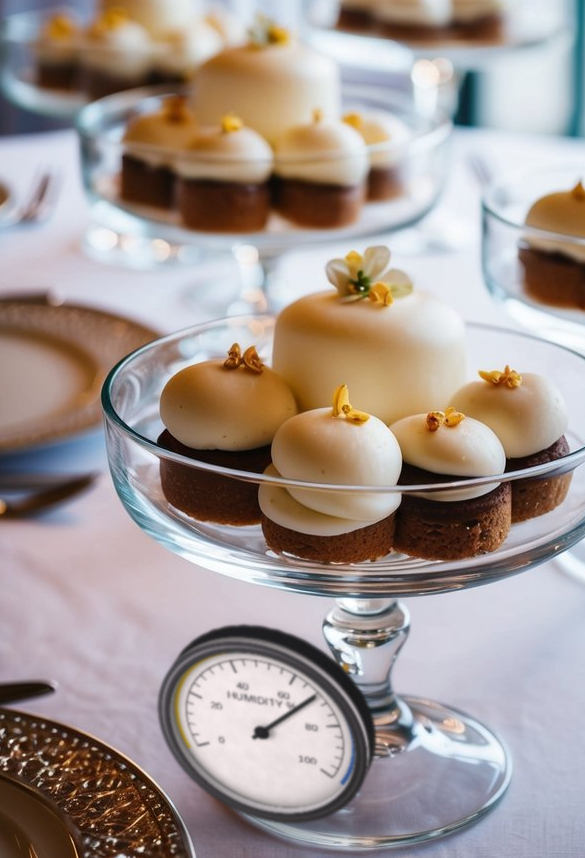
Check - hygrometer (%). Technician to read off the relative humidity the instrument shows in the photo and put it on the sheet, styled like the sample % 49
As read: % 68
